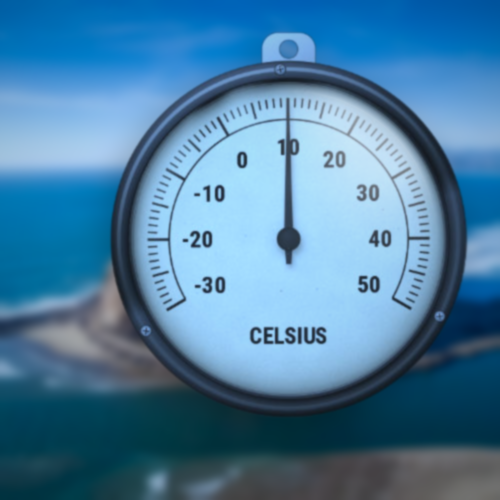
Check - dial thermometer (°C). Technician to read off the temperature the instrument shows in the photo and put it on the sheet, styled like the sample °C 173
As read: °C 10
